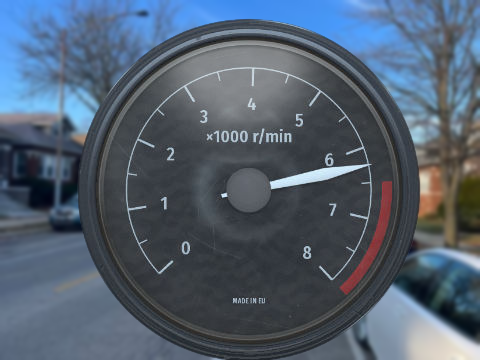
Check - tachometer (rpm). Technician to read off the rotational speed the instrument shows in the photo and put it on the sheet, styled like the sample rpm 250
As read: rpm 6250
